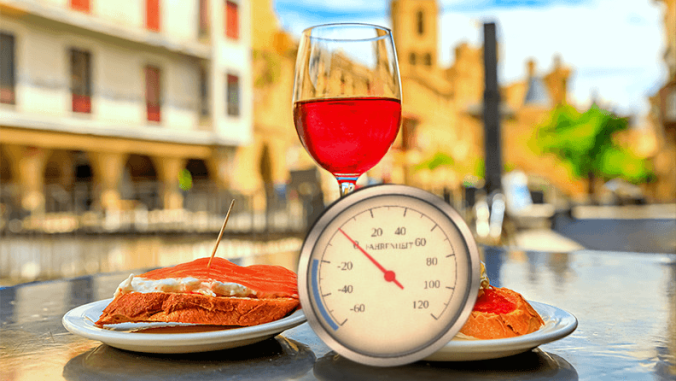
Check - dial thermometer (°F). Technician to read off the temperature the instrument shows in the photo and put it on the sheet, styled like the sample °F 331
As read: °F 0
